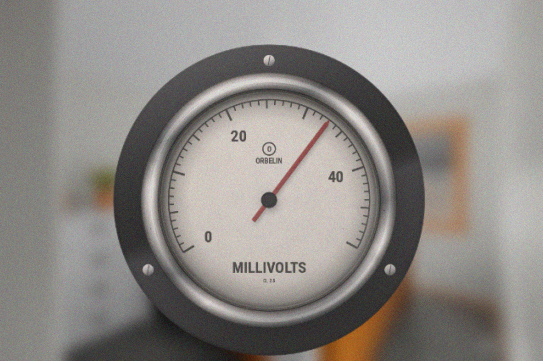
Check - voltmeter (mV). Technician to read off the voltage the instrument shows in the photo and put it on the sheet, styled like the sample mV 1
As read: mV 33
